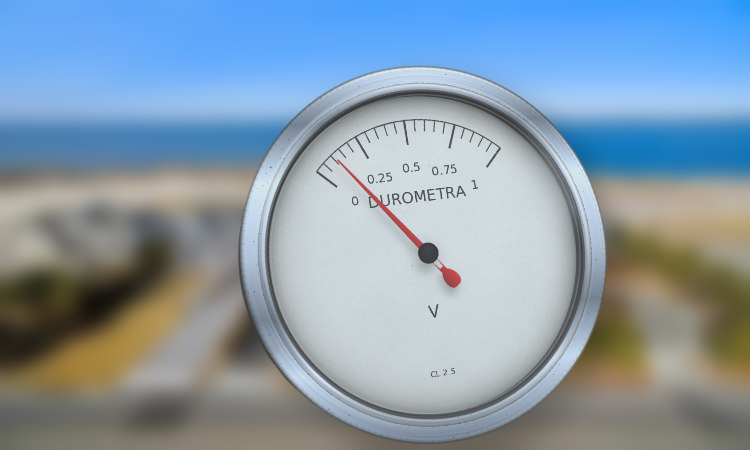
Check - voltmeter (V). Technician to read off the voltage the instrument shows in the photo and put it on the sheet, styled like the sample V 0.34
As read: V 0.1
